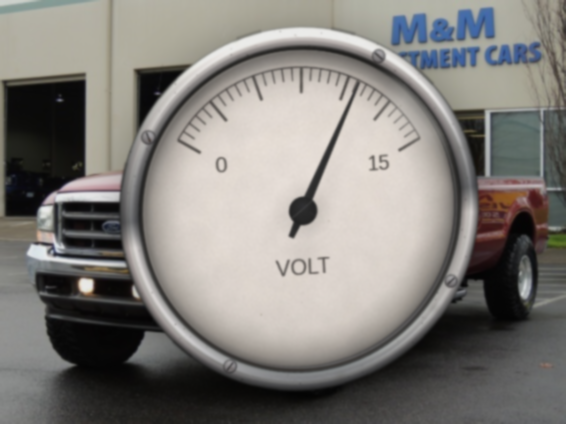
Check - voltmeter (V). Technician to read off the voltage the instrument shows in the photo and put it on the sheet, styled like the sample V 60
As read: V 10.5
